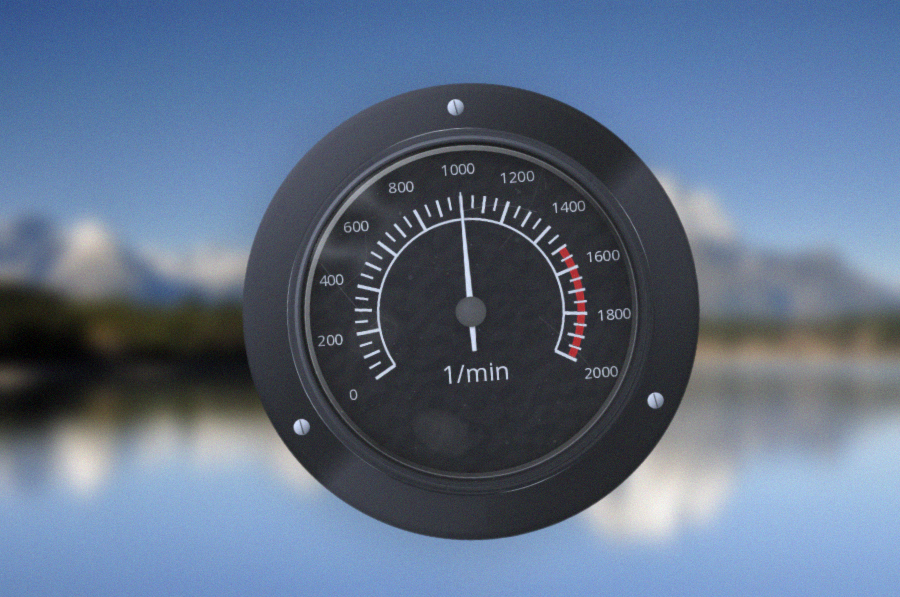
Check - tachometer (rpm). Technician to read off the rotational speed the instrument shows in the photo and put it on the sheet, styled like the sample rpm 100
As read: rpm 1000
